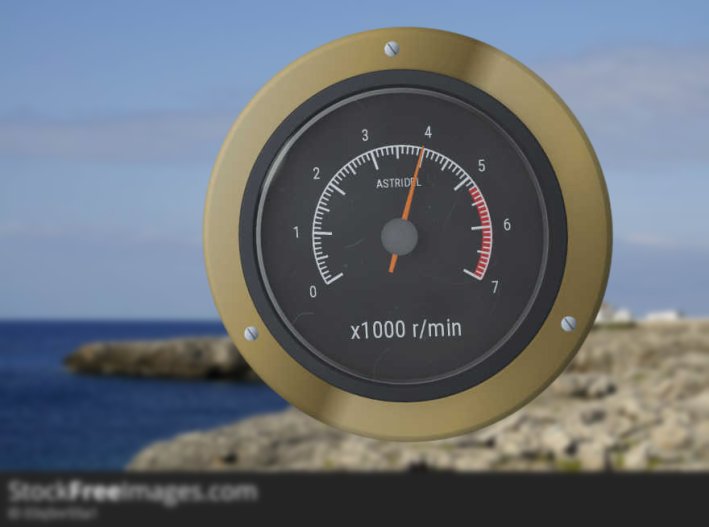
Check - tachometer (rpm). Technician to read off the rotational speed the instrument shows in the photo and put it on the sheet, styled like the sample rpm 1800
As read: rpm 4000
